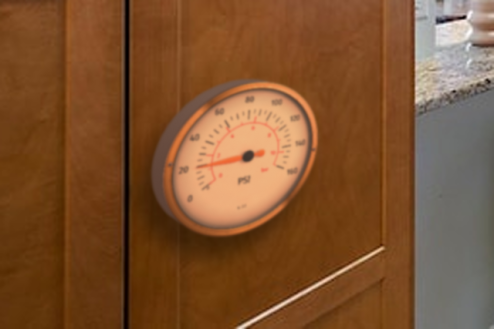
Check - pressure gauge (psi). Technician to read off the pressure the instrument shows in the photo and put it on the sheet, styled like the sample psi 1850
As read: psi 20
